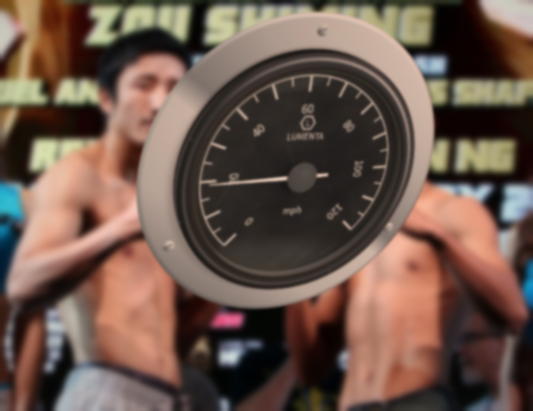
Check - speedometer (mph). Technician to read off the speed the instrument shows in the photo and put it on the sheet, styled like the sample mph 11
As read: mph 20
